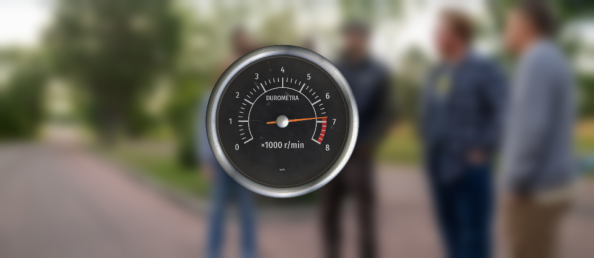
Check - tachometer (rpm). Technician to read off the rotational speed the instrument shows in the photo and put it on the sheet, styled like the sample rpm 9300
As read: rpm 6800
